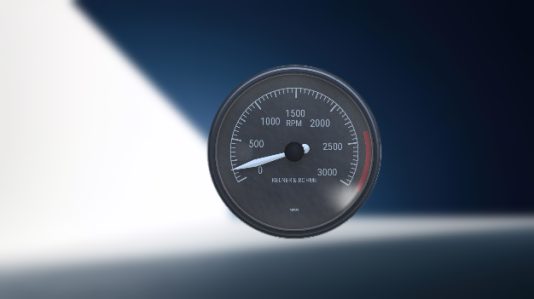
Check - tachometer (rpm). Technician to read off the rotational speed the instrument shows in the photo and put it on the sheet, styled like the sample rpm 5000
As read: rpm 150
